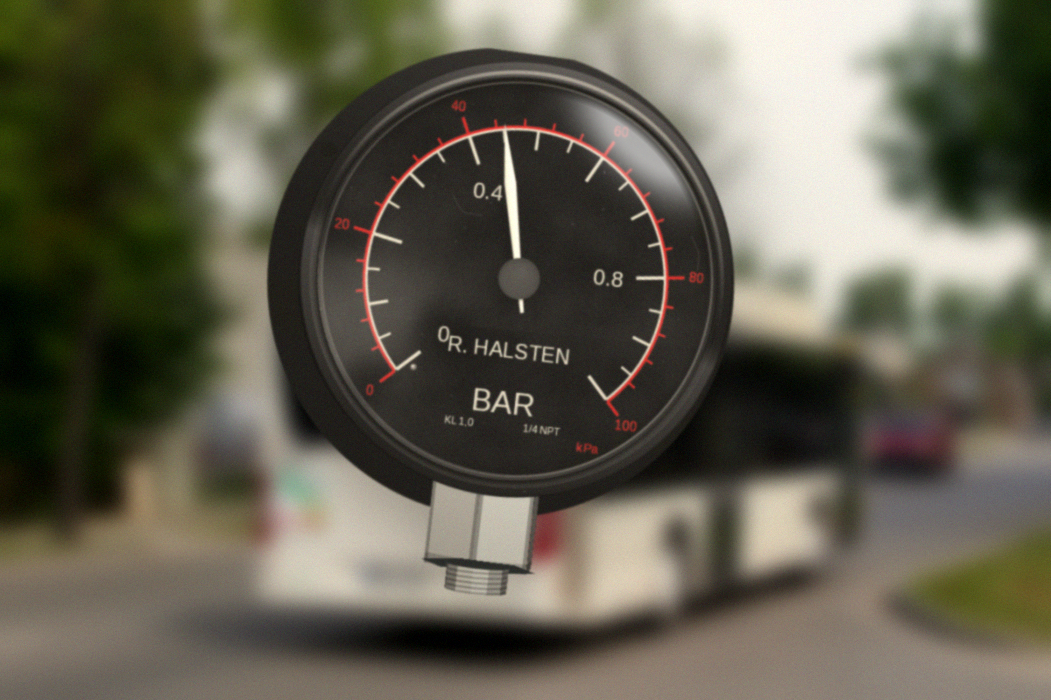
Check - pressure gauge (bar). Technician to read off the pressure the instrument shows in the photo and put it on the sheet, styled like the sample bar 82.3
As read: bar 0.45
